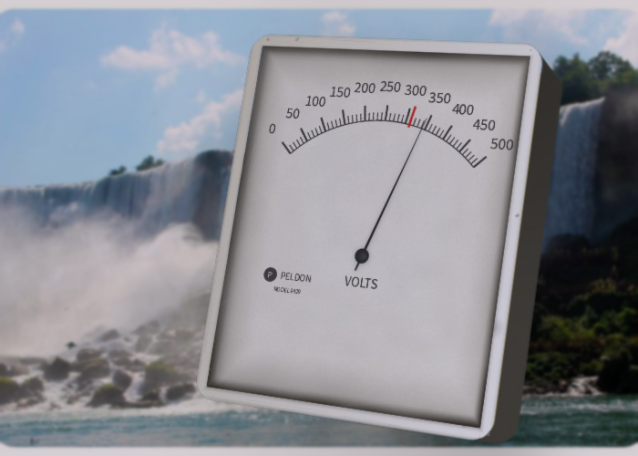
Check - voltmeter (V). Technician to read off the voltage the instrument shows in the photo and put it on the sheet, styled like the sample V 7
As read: V 350
